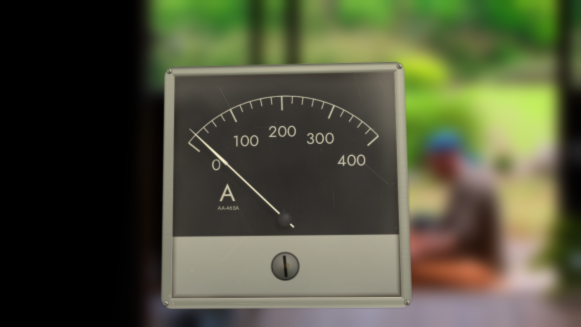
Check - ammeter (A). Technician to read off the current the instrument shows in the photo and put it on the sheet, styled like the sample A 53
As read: A 20
